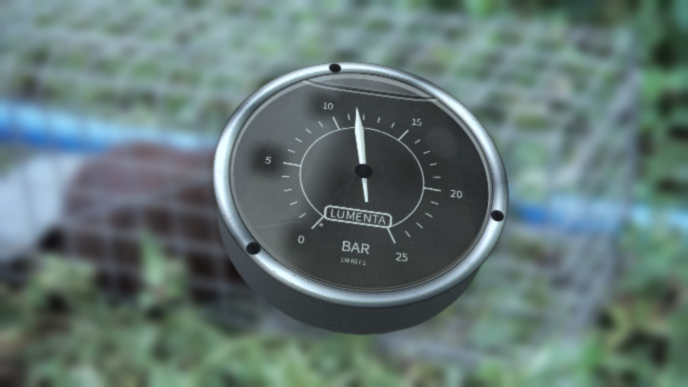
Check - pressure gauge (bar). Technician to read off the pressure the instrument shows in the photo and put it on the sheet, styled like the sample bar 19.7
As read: bar 11.5
